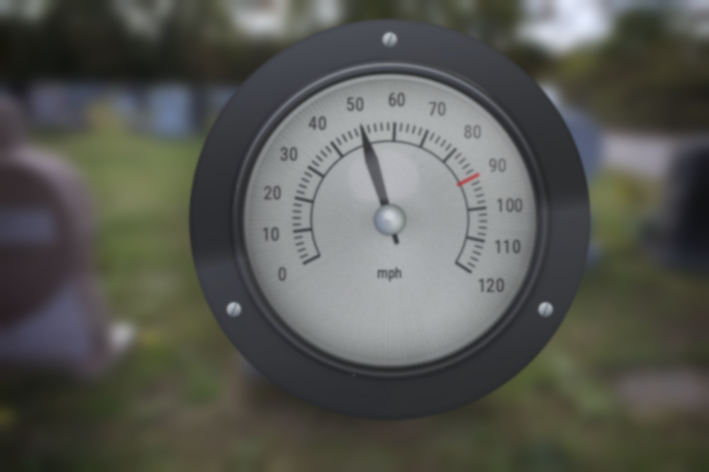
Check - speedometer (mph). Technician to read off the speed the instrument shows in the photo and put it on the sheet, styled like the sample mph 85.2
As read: mph 50
